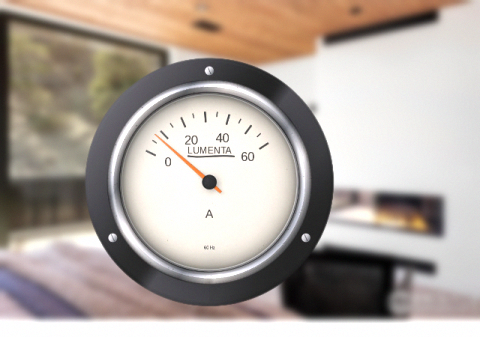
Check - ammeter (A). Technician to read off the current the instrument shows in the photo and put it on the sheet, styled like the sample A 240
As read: A 7.5
